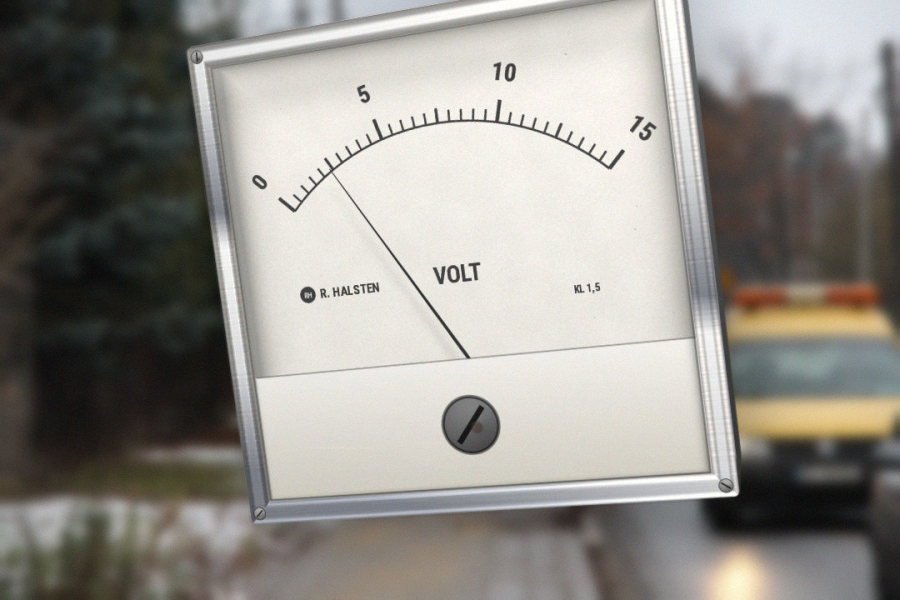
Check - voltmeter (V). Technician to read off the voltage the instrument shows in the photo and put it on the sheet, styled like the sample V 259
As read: V 2.5
